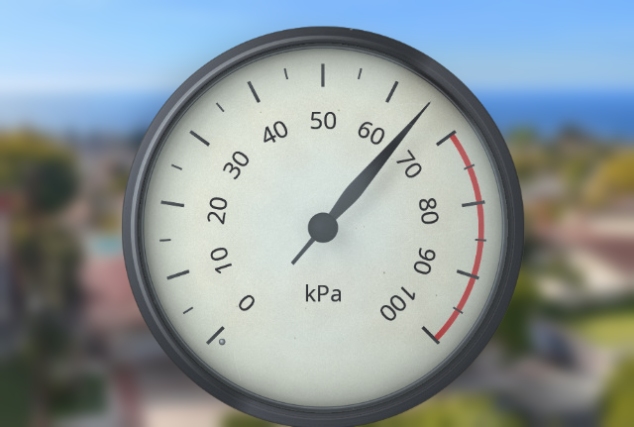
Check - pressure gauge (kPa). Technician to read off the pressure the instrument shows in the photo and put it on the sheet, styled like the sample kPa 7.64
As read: kPa 65
